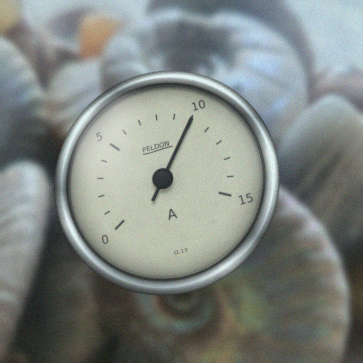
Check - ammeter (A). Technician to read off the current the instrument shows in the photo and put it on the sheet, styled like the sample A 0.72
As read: A 10
